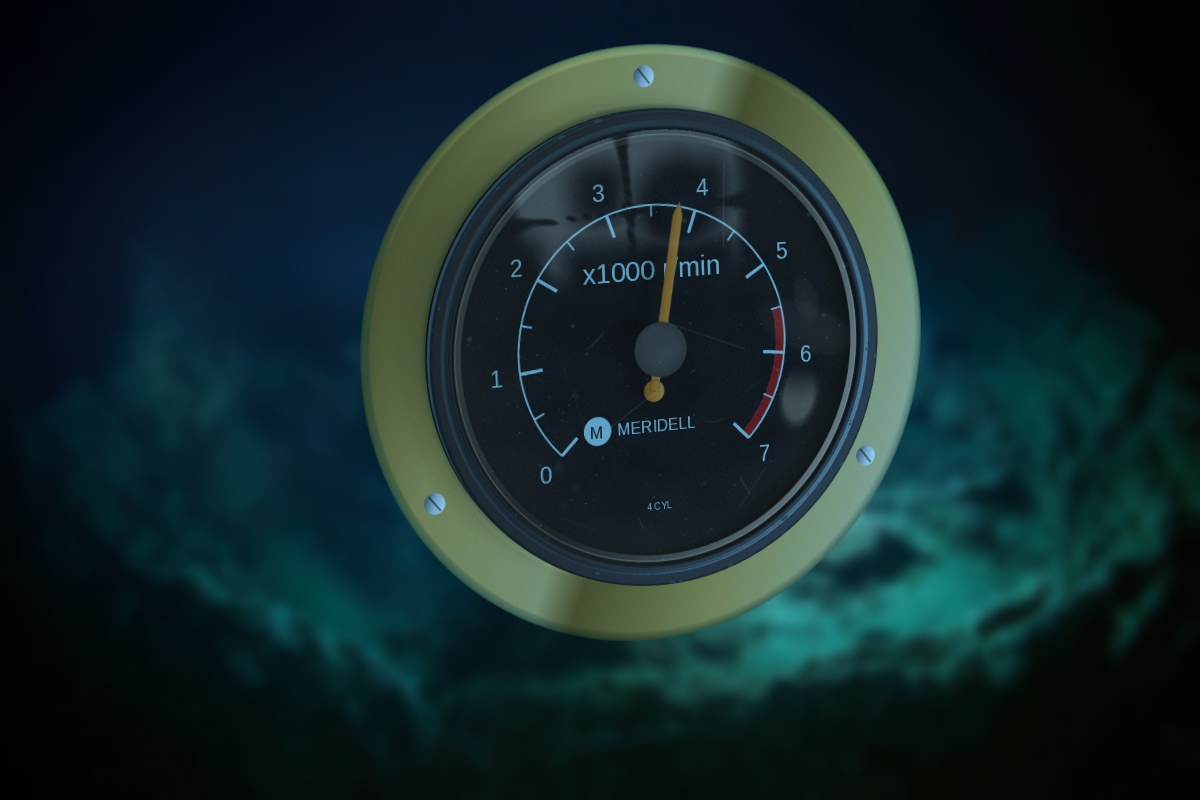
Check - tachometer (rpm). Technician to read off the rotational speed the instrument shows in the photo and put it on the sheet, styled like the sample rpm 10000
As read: rpm 3750
